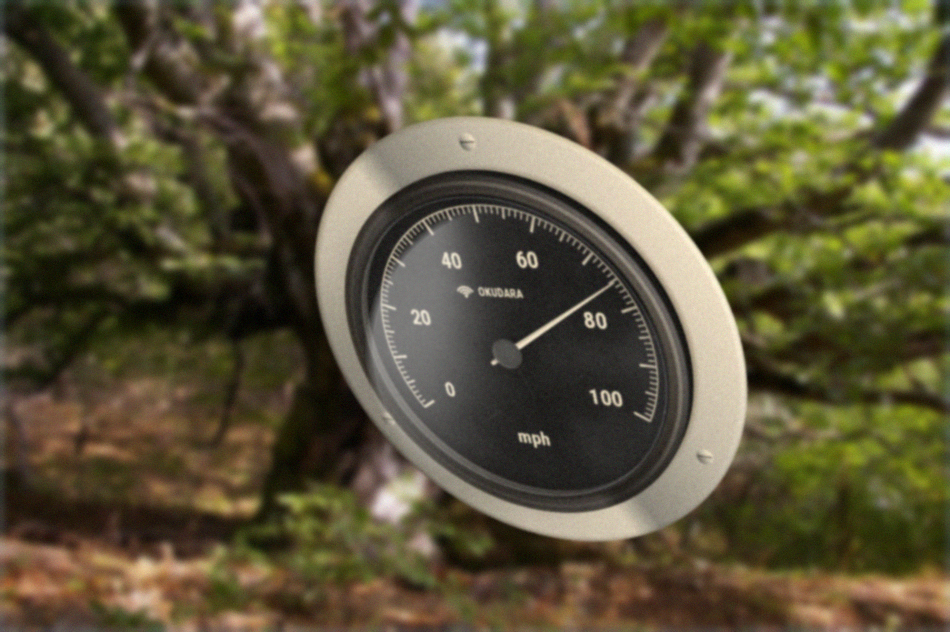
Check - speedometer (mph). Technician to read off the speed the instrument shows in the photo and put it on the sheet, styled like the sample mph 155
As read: mph 75
